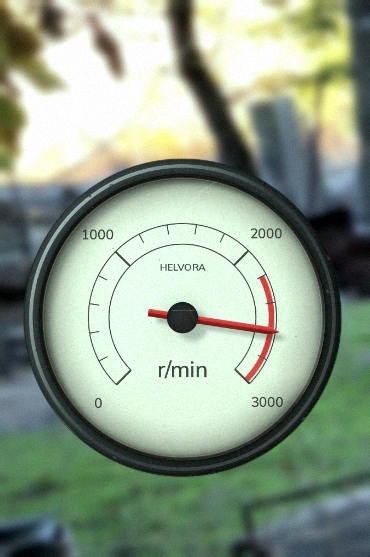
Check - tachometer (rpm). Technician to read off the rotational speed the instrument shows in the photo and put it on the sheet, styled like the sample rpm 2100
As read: rpm 2600
